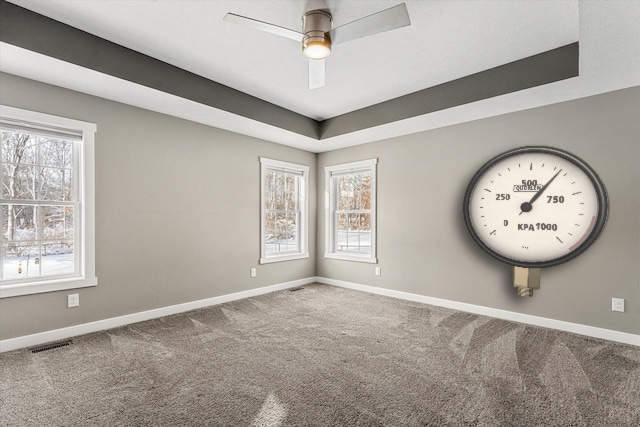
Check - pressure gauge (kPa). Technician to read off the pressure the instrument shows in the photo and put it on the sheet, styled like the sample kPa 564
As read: kPa 625
